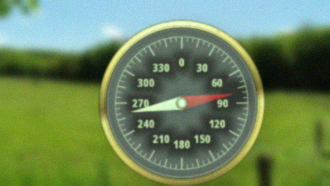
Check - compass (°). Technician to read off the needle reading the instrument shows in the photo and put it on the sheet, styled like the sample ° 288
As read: ° 80
